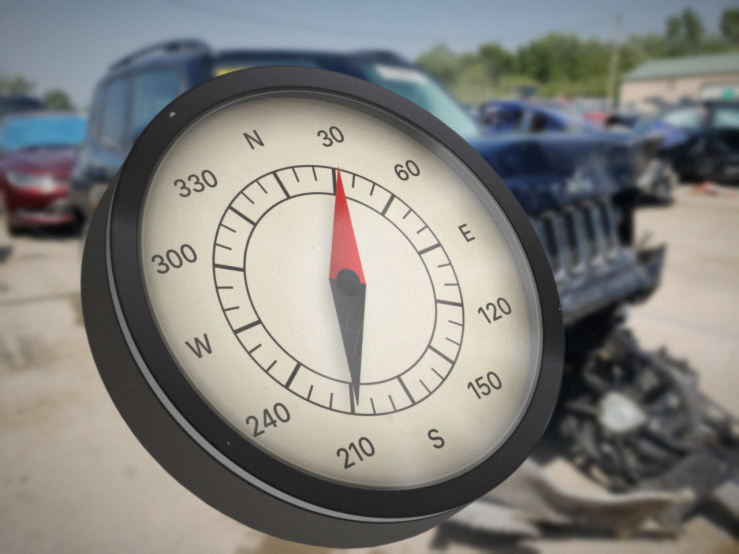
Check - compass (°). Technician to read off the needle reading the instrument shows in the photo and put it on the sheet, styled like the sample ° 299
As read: ° 30
